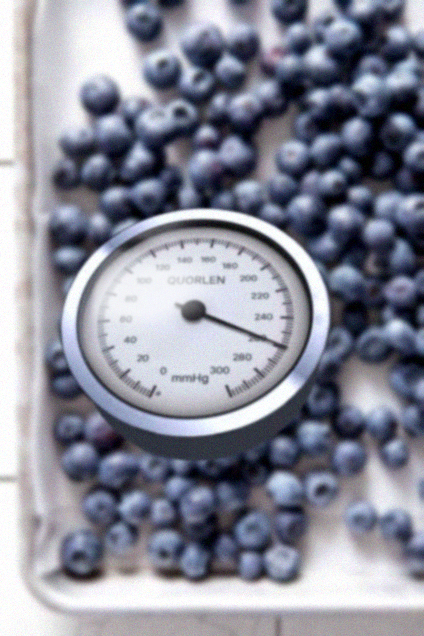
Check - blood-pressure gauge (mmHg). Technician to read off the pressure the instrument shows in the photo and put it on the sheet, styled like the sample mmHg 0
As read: mmHg 260
